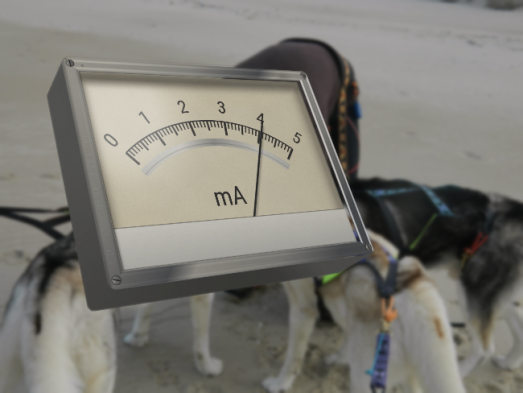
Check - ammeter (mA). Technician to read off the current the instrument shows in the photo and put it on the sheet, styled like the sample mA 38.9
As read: mA 4
